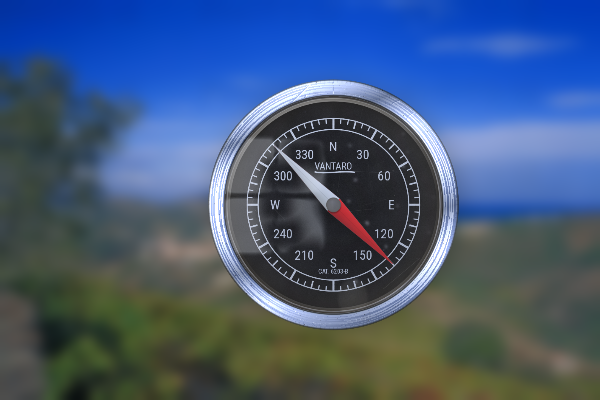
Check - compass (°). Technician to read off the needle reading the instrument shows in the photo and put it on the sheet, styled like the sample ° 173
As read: ° 135
